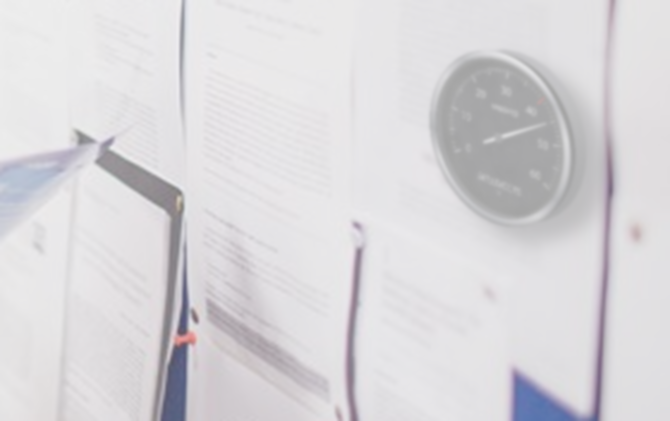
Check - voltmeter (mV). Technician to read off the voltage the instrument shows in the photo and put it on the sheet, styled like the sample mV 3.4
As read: mV 45
